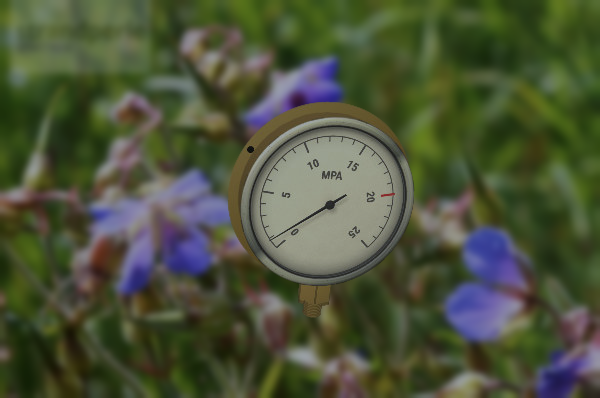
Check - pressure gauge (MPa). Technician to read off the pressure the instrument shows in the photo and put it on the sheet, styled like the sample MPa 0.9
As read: MPa 1
